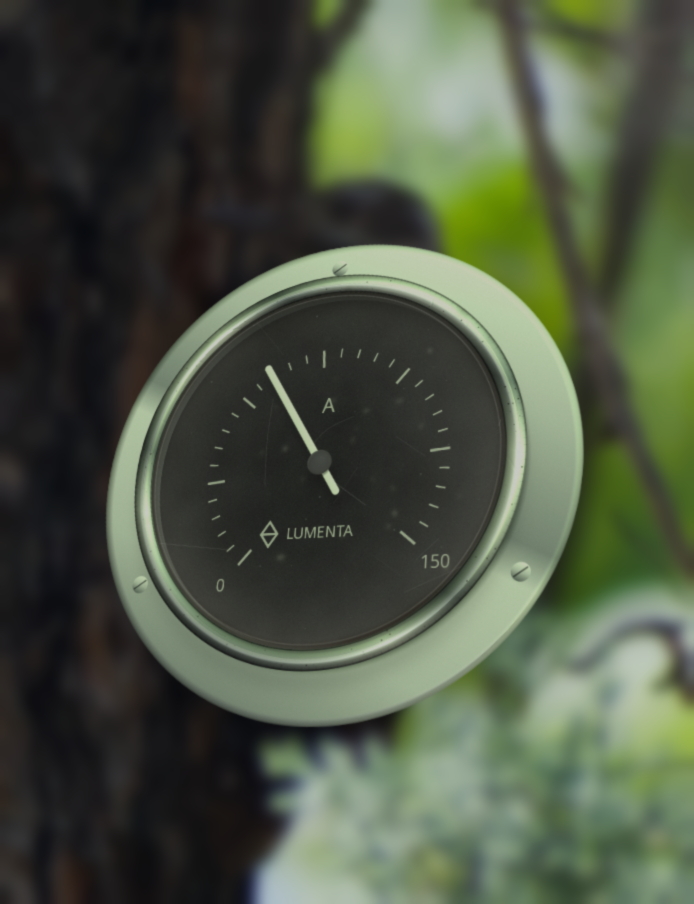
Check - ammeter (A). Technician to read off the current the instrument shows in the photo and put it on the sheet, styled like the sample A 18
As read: A 60
